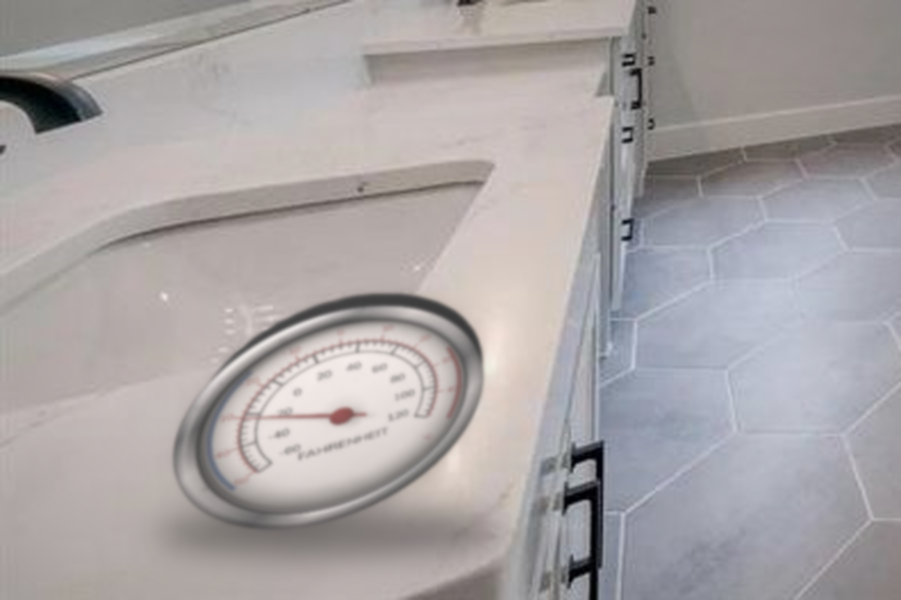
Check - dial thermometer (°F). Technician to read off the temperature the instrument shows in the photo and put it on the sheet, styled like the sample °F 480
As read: °F -20
